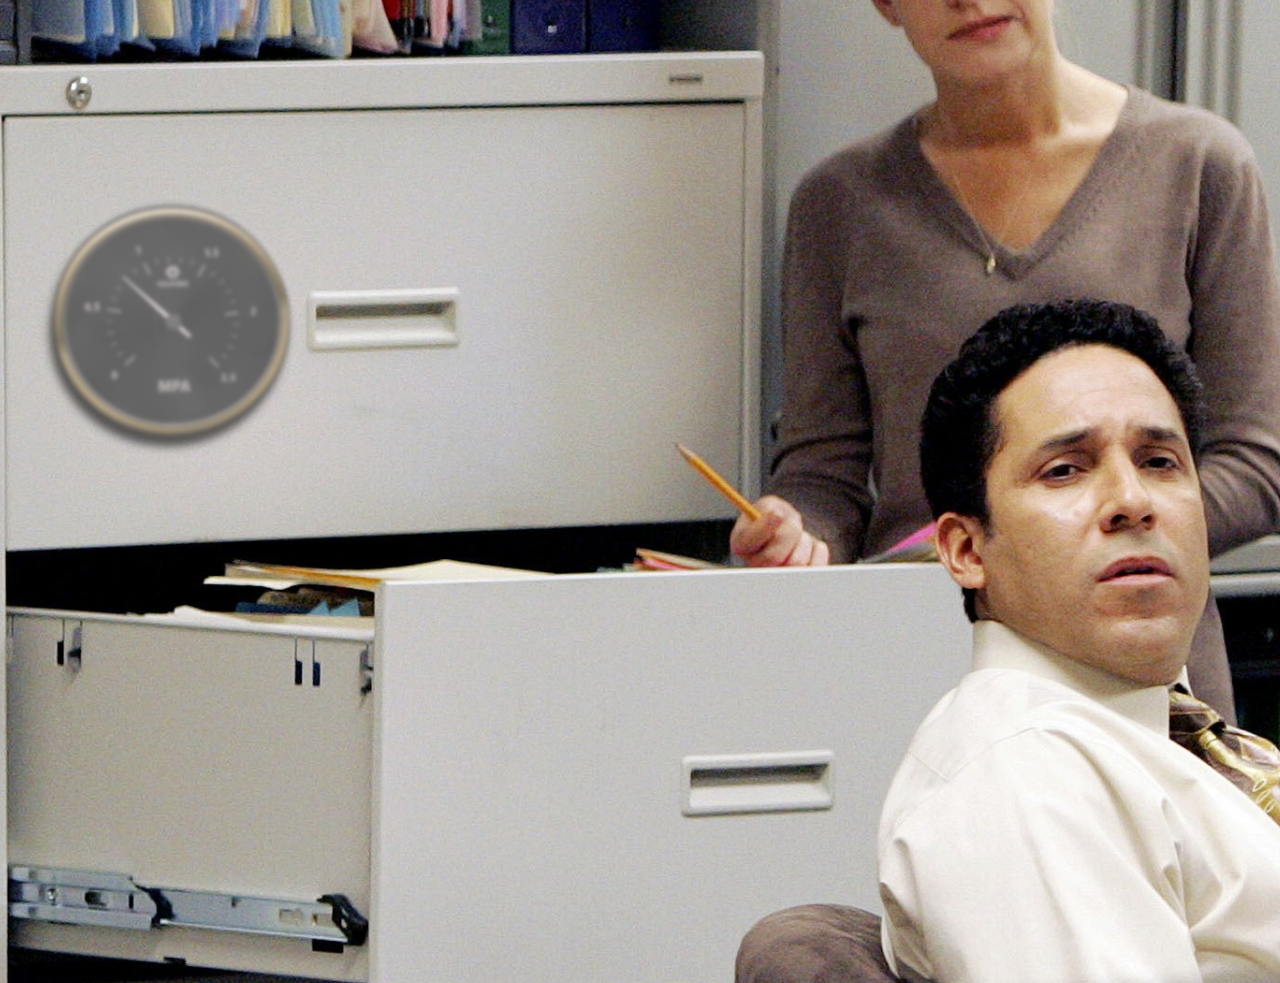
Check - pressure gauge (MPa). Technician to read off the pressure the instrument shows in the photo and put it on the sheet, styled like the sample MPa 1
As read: MPa 0.8
